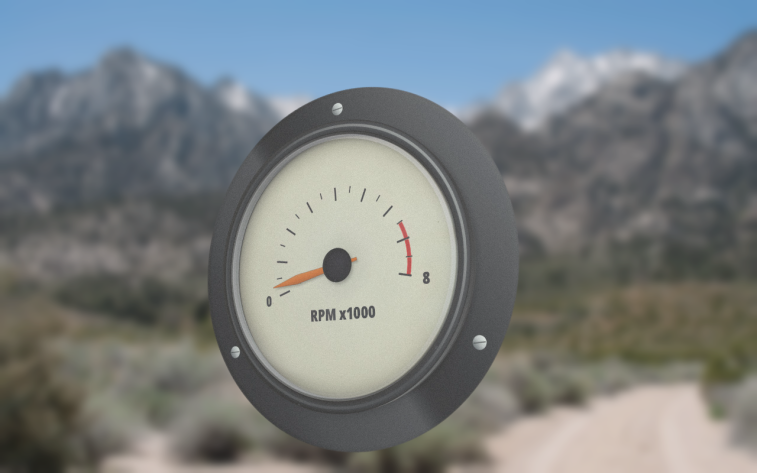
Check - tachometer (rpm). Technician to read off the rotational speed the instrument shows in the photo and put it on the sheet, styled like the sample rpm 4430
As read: rpm 250
